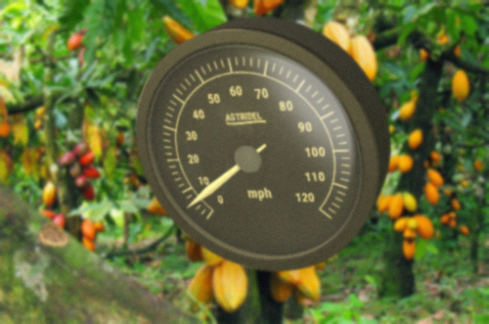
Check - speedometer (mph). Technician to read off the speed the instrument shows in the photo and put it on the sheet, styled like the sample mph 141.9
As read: mph 6
